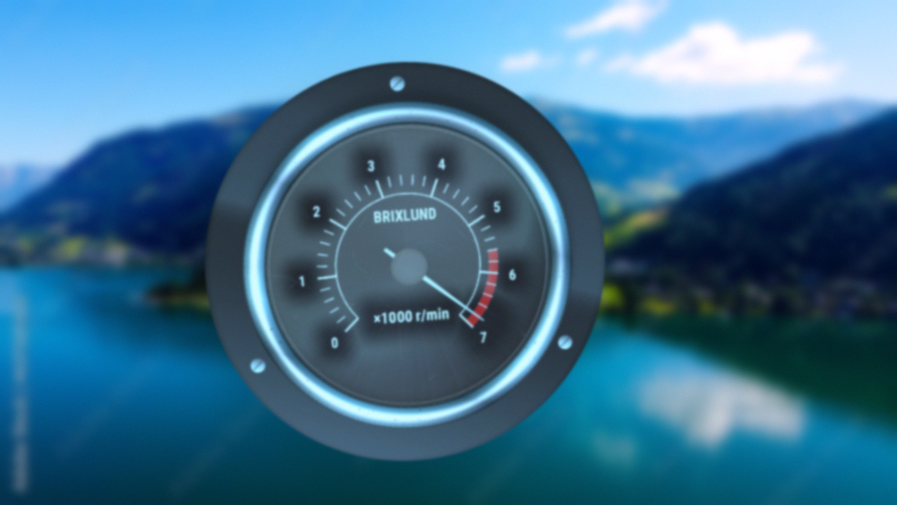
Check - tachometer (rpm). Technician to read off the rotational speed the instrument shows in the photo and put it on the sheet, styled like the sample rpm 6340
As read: rpm 6800
